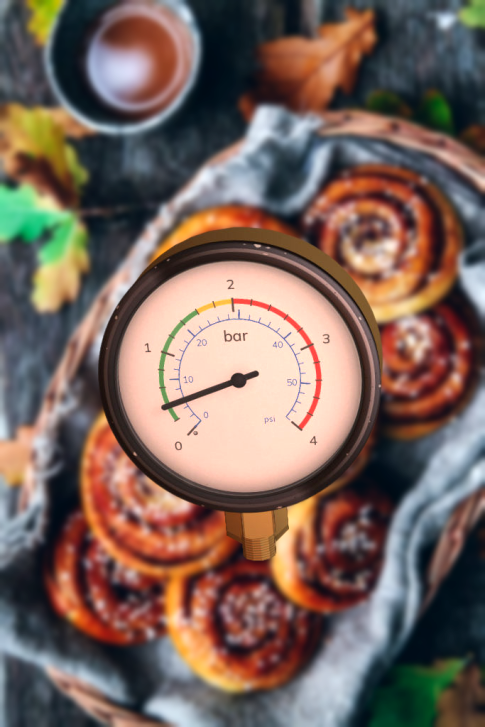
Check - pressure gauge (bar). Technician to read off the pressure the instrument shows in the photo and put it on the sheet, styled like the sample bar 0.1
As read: bar 0.4
